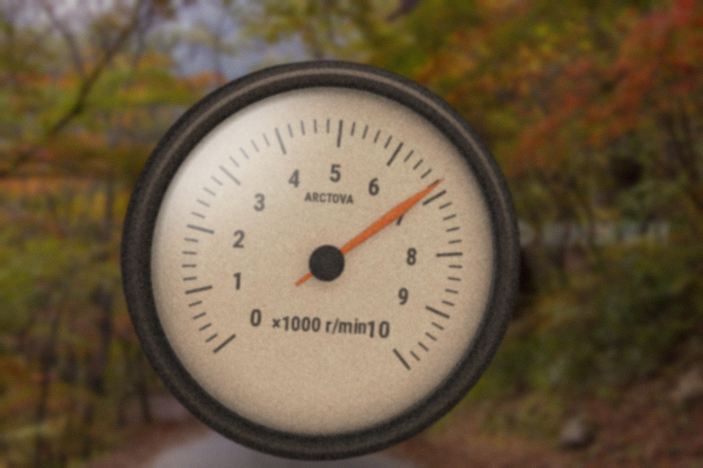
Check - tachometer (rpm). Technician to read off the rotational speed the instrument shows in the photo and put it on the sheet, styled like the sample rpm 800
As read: rpm 6800
